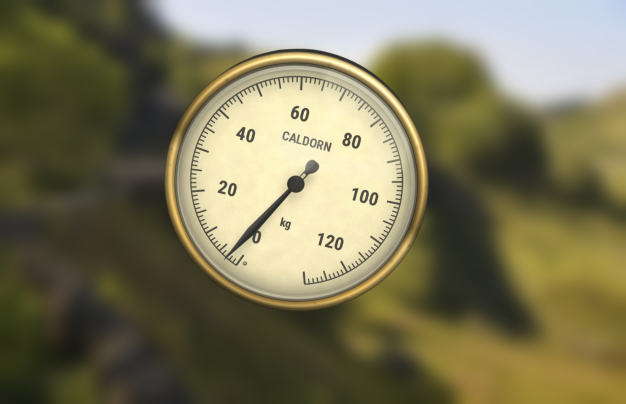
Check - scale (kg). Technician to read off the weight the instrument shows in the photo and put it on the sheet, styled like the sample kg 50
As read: kg 3
